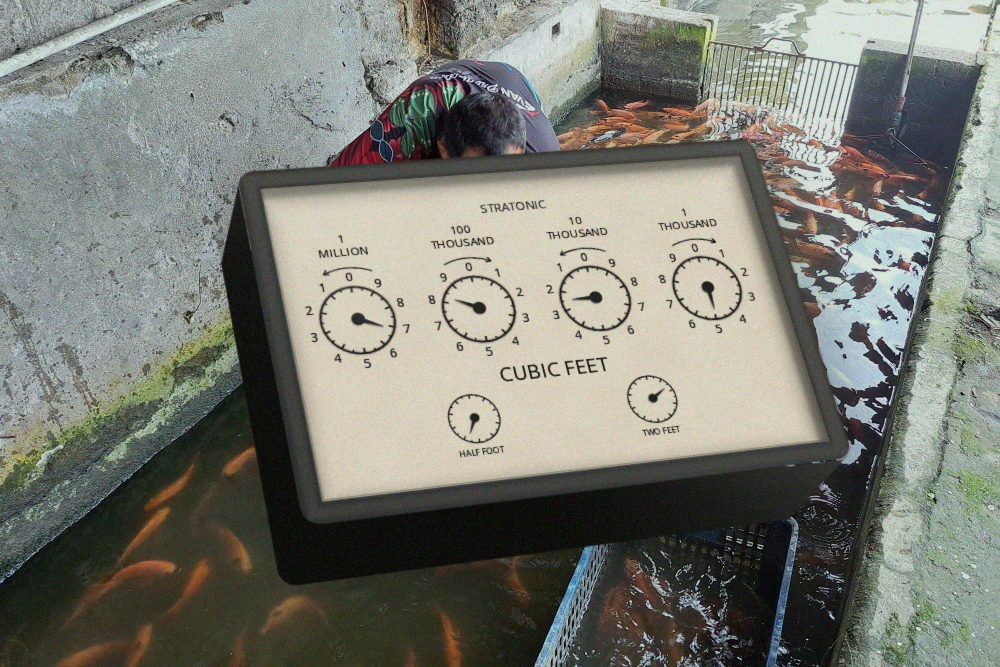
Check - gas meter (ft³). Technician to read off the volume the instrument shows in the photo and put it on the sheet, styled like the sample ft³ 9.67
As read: ft³ 682500
